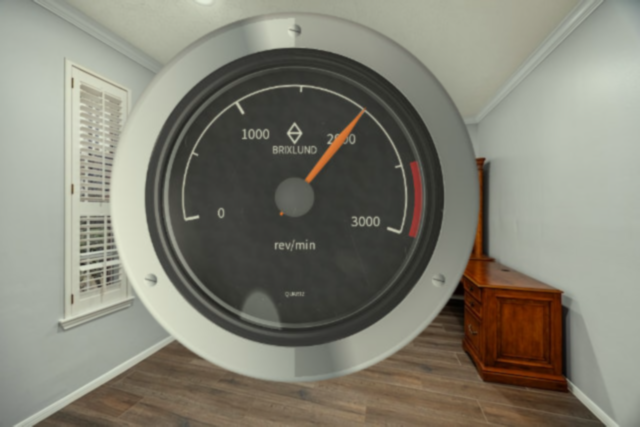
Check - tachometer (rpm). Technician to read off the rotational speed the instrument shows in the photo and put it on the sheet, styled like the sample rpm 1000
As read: rpm 2000
